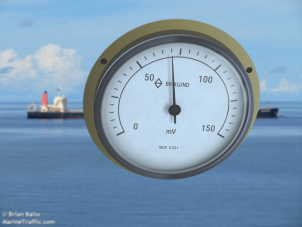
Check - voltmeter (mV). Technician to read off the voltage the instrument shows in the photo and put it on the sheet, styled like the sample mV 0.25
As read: mV 70
